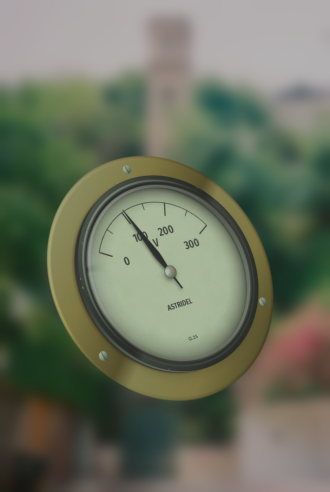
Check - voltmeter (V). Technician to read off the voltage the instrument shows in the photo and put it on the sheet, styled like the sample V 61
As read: V 100
